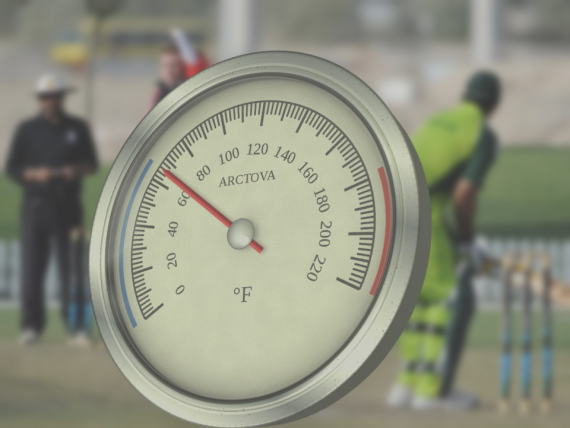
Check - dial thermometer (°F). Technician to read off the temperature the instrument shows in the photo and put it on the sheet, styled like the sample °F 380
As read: °F 66
